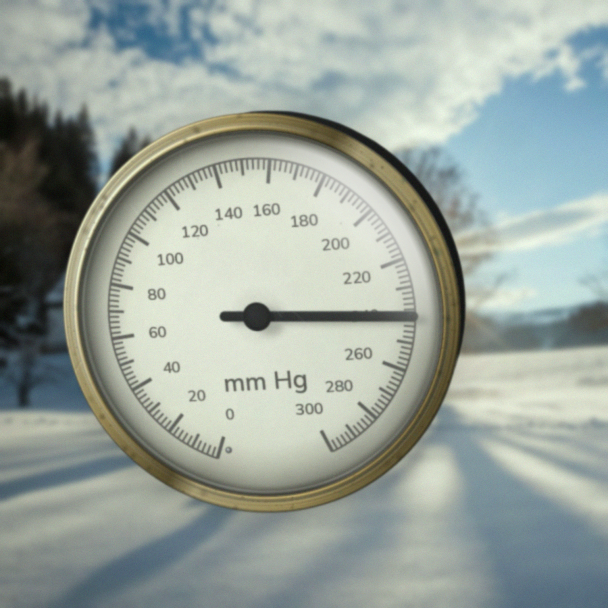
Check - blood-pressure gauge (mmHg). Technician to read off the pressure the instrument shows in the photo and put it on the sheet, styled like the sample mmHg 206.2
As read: mmHg 240
